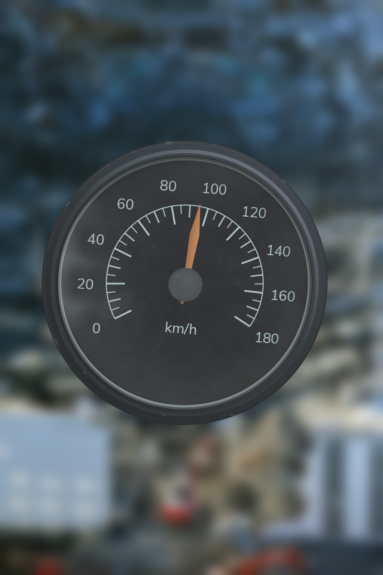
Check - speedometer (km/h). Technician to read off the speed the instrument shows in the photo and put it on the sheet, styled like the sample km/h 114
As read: km/h 95
